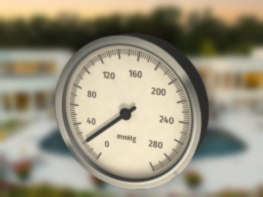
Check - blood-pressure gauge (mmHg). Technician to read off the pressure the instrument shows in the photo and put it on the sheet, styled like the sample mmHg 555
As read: mmHg 20
